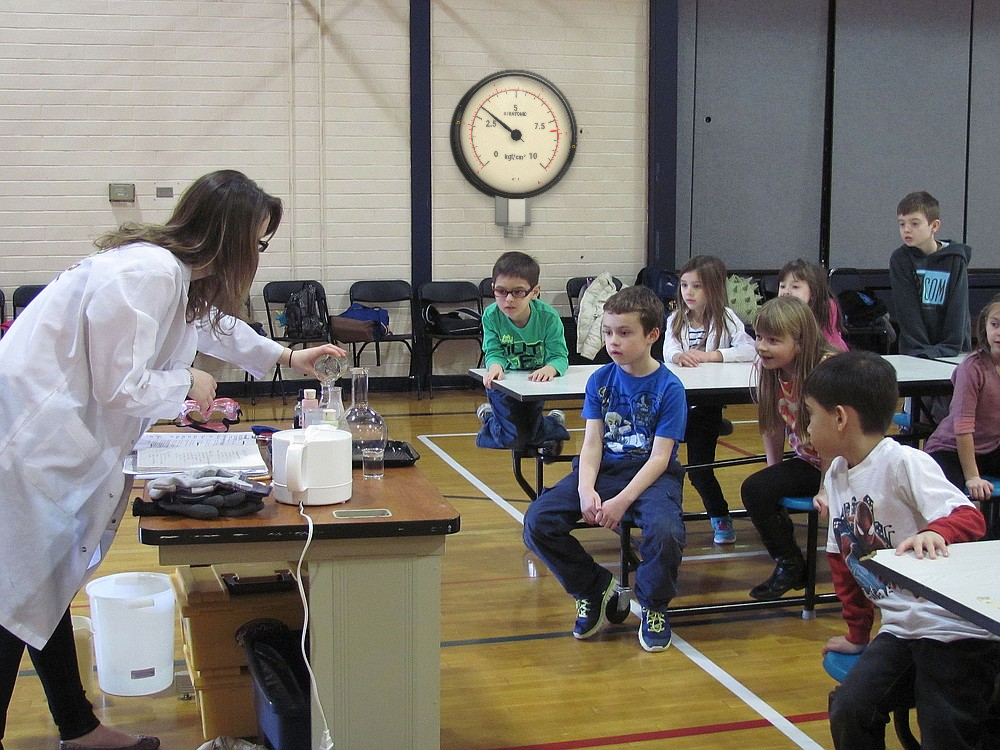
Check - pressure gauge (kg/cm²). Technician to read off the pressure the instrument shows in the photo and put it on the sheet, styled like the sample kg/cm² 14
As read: kg/cm² 3
